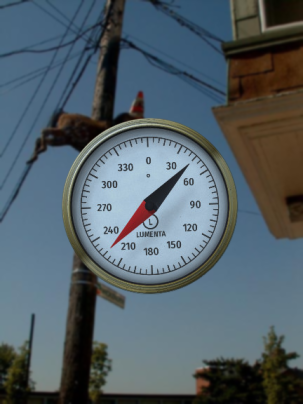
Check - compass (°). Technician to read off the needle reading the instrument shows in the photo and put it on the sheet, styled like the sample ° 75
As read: ° 225
